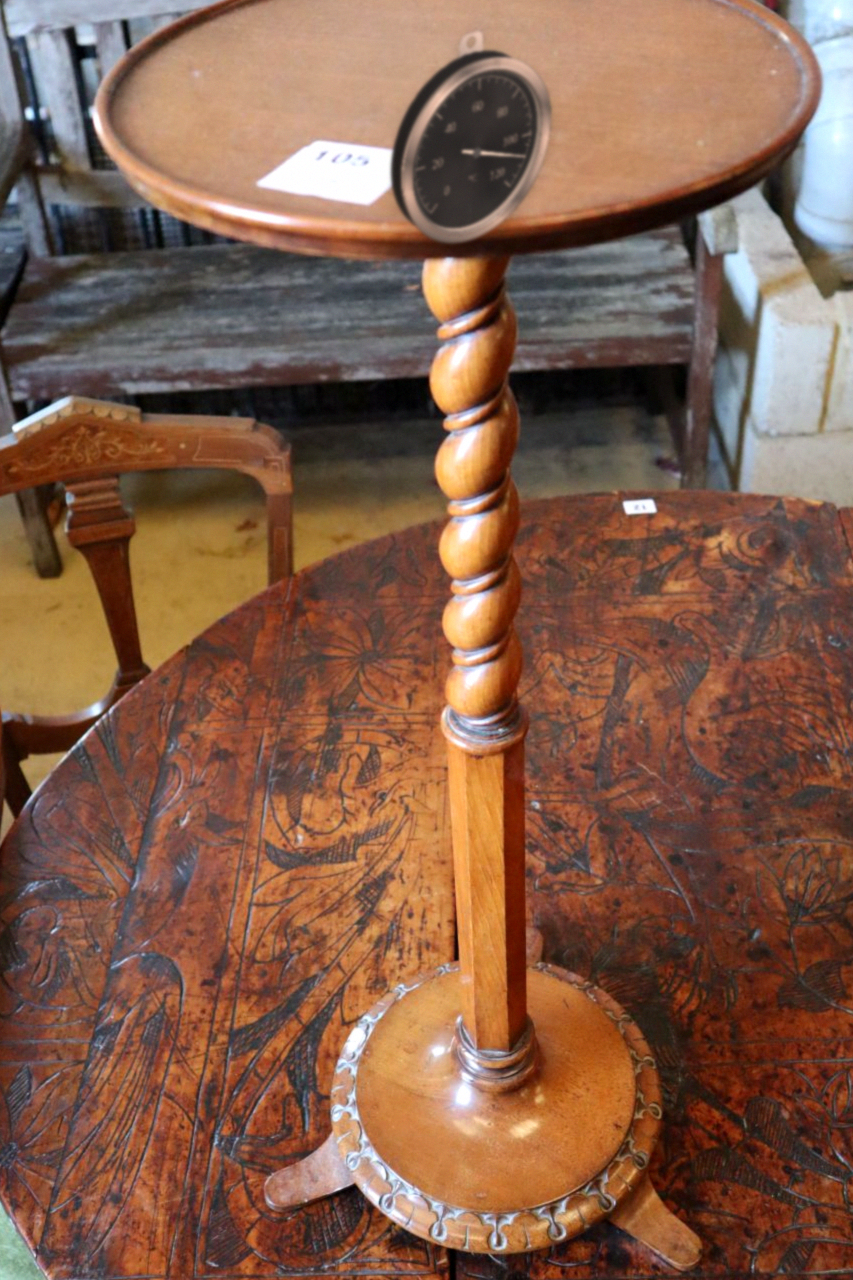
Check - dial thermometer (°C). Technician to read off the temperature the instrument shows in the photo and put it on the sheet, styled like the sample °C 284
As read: °C 108
